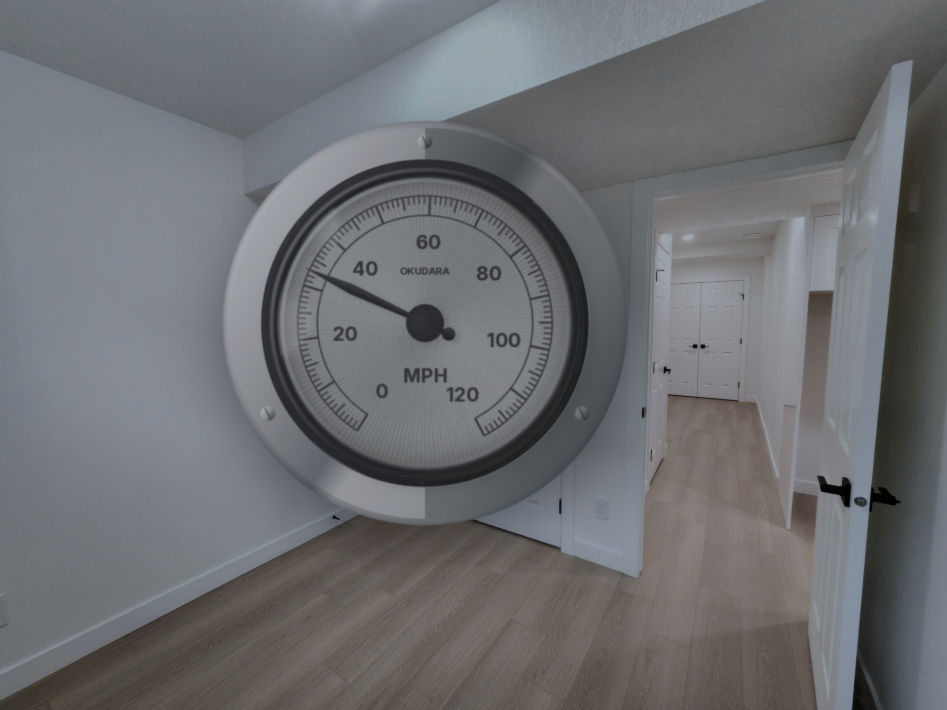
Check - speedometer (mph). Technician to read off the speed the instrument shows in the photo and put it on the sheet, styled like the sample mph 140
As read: mph 33
